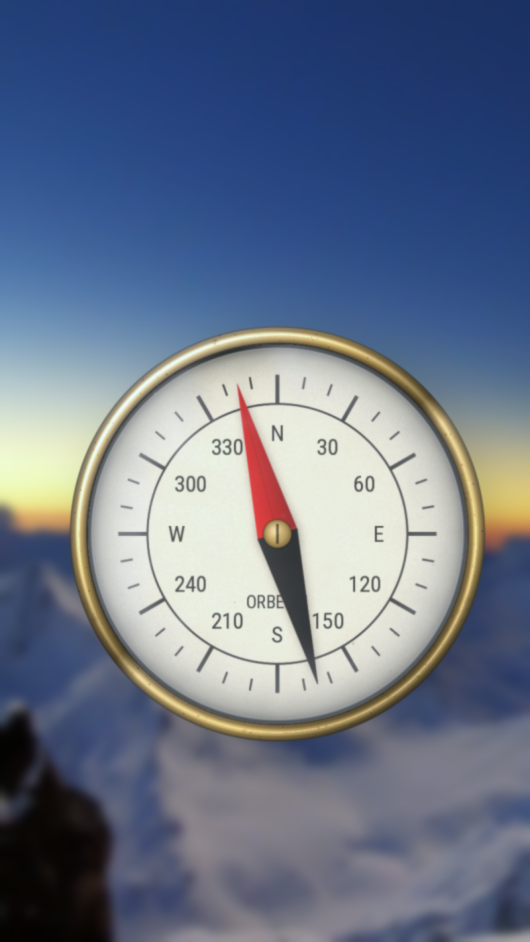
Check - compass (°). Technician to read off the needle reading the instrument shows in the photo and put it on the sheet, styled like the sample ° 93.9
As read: ° 345
